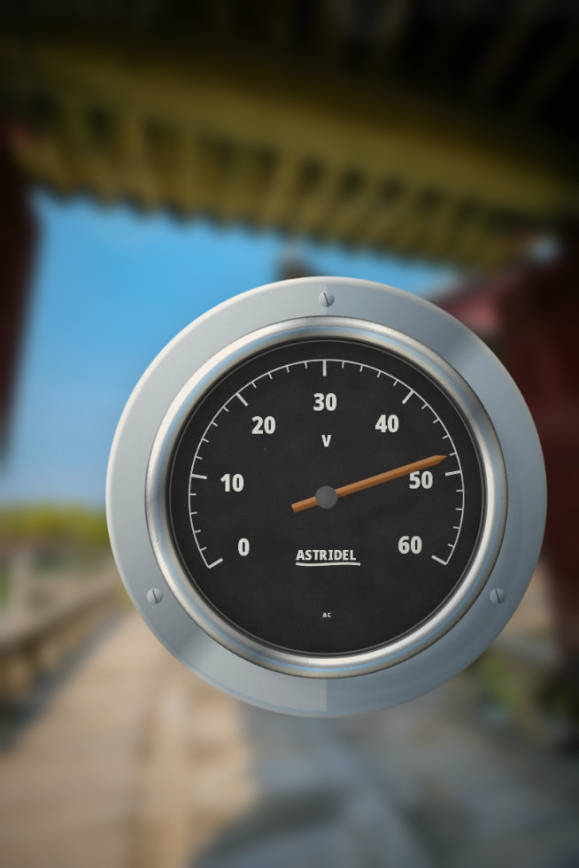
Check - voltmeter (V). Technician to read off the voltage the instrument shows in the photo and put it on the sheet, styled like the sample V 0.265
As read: V 48
